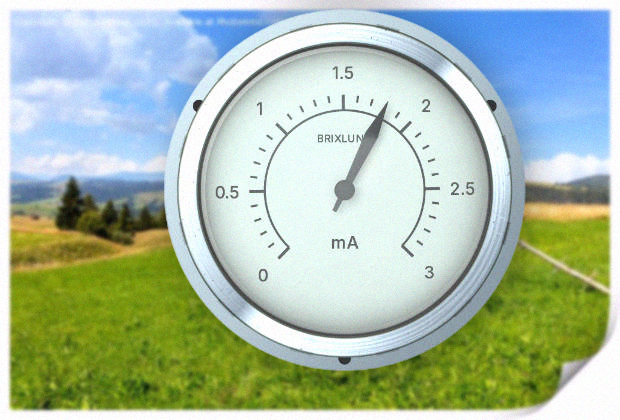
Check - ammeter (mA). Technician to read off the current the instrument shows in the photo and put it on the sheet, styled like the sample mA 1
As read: mA 1.8
